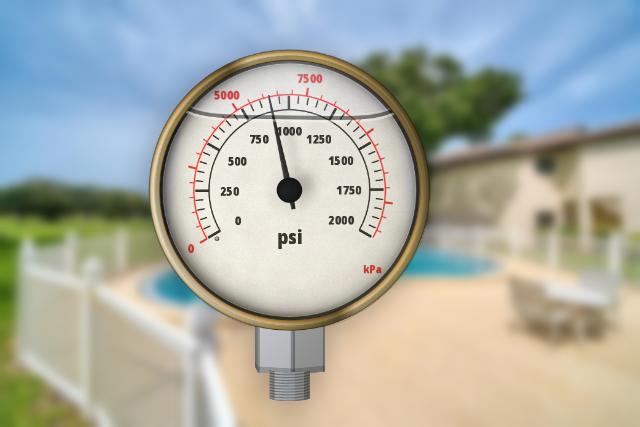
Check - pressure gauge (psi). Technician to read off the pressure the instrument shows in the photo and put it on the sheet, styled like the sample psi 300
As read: psi 900
